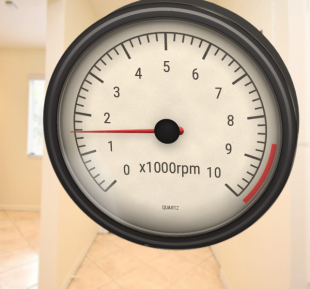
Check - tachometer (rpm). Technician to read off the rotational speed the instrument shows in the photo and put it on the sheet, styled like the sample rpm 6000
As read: rpm 1600
